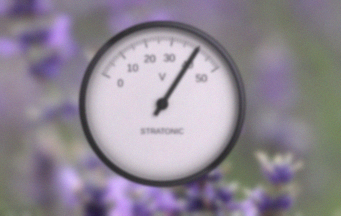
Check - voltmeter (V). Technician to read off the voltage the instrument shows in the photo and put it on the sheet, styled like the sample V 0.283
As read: V 40
